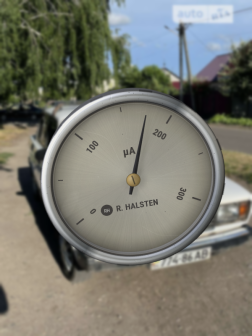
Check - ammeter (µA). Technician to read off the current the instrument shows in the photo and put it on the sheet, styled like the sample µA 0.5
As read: µA 175
